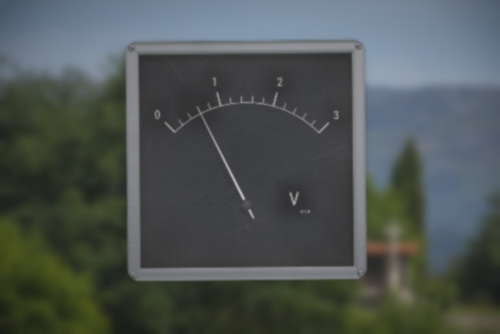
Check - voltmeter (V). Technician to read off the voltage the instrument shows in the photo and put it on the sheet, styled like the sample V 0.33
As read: V 0.6
